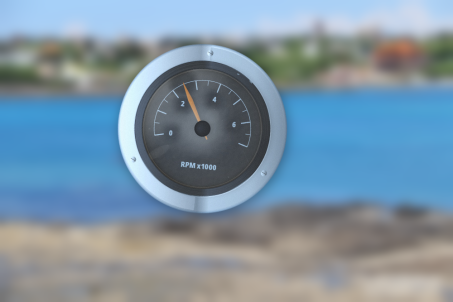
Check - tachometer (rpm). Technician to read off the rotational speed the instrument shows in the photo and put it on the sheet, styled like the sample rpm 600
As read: rpm 2500
